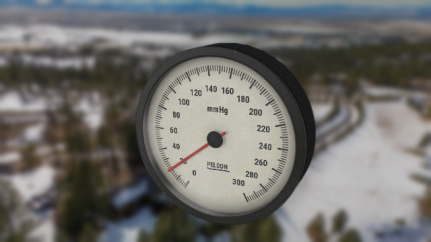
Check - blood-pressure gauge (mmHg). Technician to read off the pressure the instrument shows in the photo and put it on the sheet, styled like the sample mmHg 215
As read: mmHg 20
